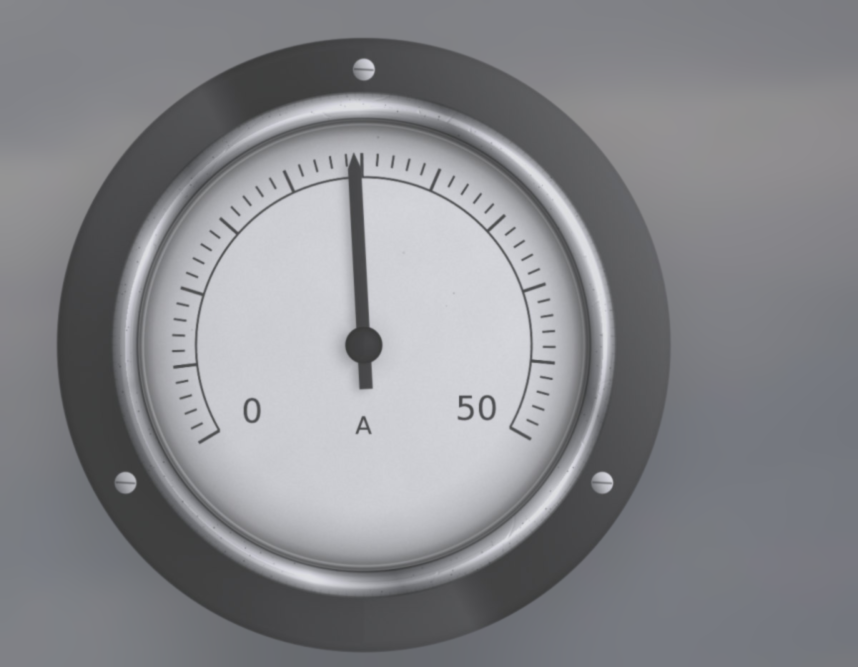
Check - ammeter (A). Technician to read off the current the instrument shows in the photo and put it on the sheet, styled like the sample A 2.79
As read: A 24.5
